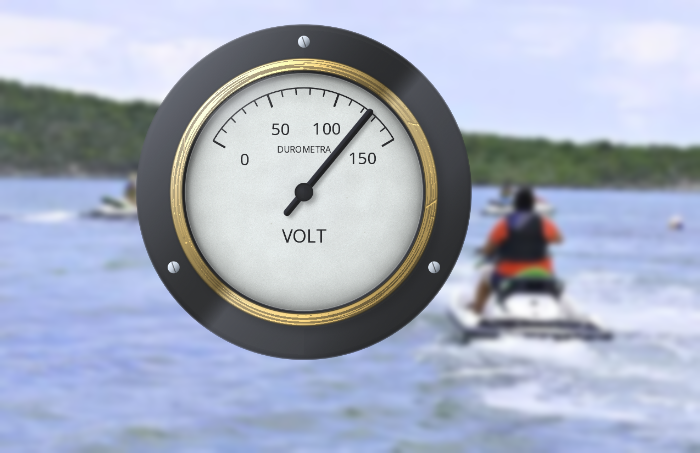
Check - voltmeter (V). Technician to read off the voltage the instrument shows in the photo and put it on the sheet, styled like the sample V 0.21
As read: V 125
